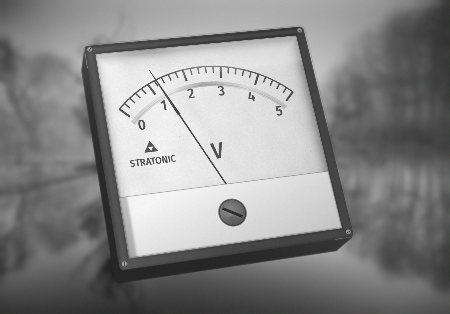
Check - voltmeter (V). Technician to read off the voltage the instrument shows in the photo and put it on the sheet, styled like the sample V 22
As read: V 1.2
